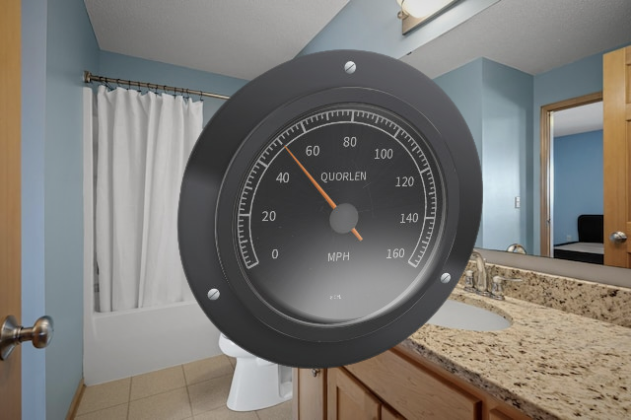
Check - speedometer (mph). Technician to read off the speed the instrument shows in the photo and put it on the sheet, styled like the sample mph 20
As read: mph 50
